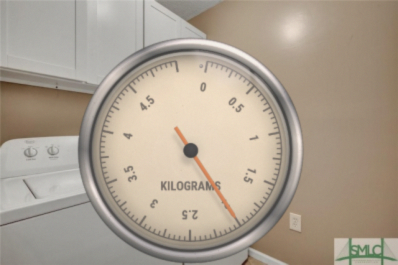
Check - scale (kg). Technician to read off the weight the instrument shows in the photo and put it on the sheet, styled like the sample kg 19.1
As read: kg 2
